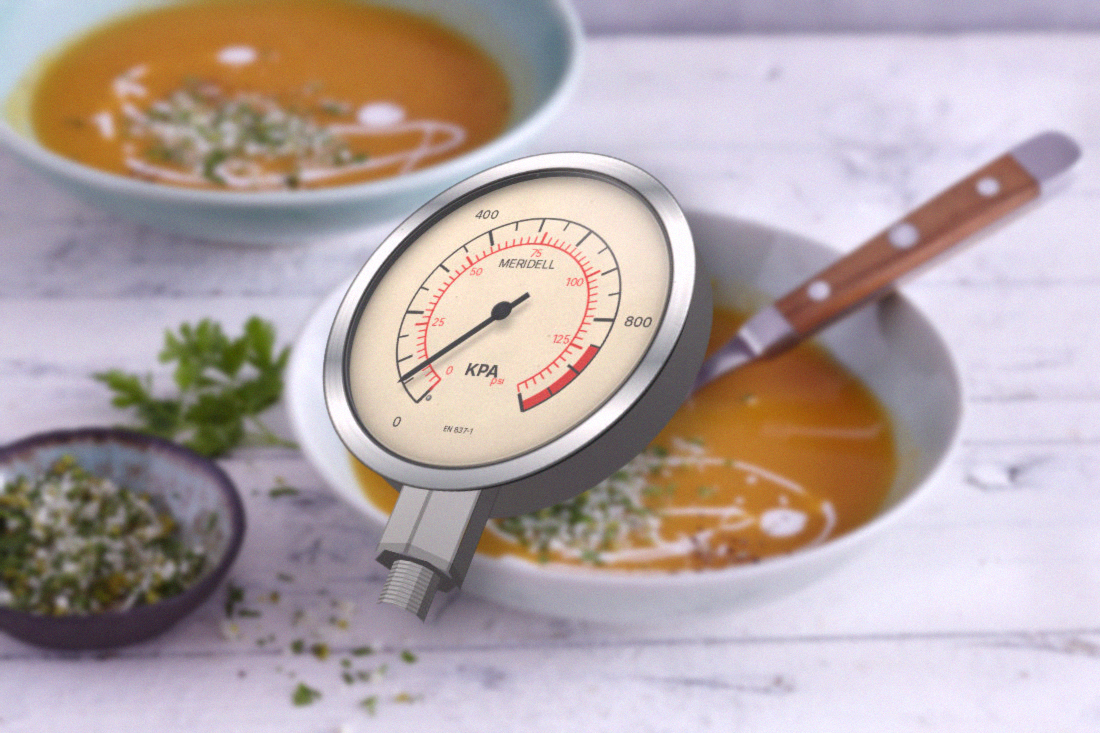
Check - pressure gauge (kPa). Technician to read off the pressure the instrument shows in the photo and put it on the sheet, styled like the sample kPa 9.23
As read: kPa 50
